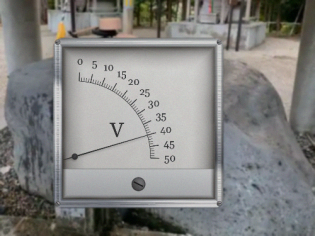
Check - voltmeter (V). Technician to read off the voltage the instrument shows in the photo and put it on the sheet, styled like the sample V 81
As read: V 40
